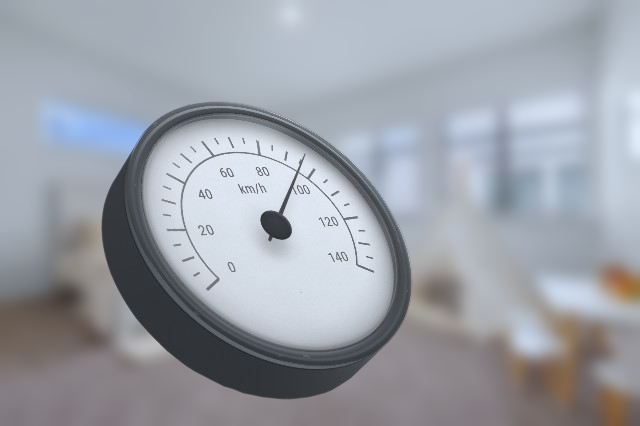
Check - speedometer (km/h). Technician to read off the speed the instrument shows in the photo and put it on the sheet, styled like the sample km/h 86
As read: km/h 95
